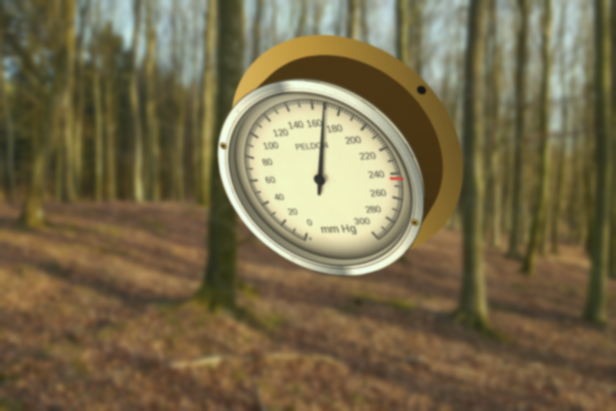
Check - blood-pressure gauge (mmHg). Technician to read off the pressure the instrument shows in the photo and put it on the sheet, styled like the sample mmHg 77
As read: mmHg 170
